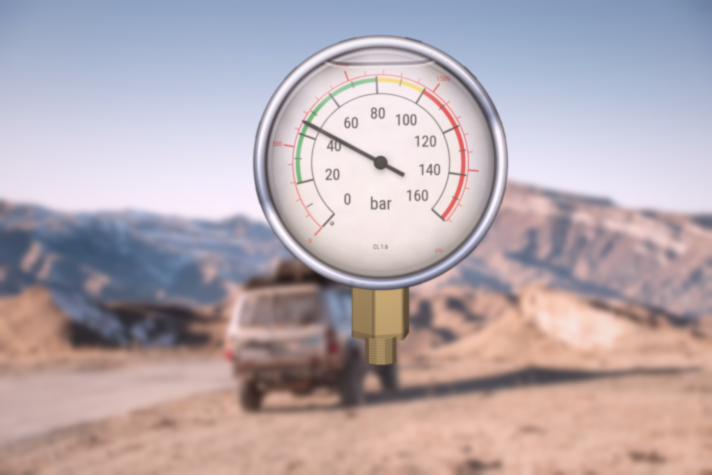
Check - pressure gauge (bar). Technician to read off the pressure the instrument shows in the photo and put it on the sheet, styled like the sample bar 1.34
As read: bar 45
